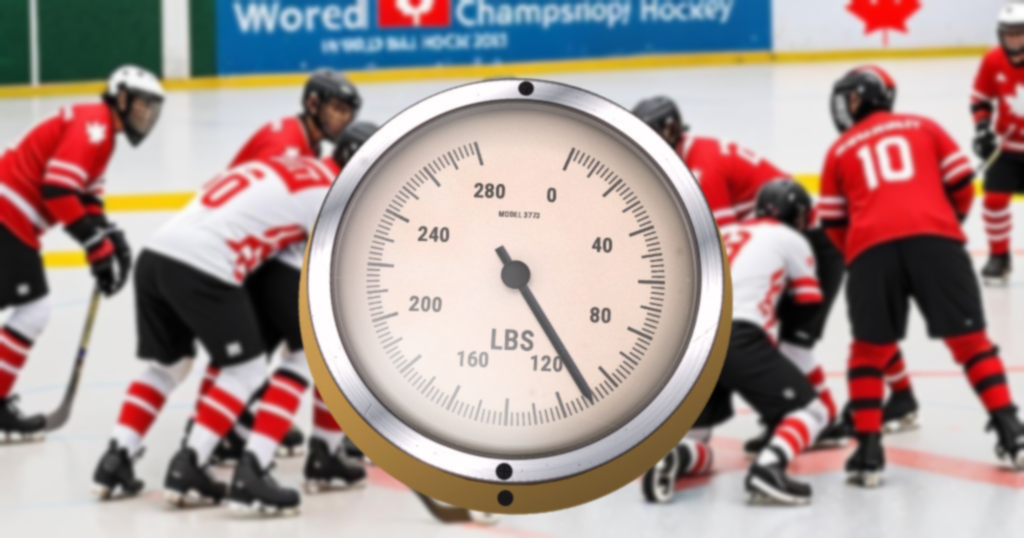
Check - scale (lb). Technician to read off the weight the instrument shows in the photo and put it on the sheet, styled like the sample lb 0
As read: lb 110
